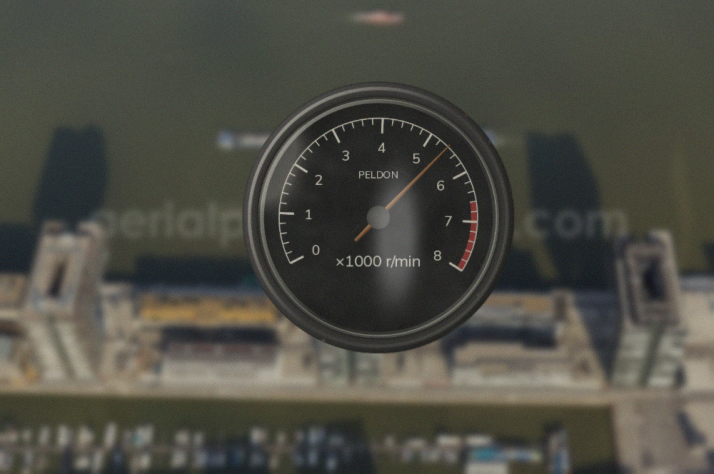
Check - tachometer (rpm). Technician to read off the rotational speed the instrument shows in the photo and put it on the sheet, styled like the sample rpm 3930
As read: rpm 5400
